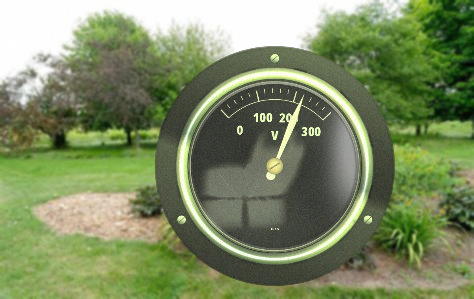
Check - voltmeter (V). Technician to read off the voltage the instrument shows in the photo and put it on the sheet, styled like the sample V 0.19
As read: V 220
